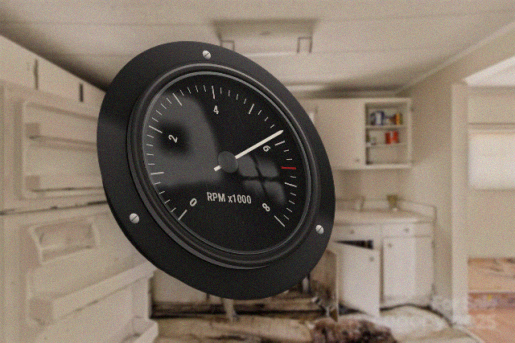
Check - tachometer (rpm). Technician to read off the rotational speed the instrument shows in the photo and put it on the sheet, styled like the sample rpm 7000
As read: rpm 5800
